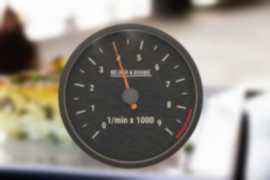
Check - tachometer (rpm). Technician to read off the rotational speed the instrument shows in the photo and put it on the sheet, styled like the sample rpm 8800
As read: rpm 4000
